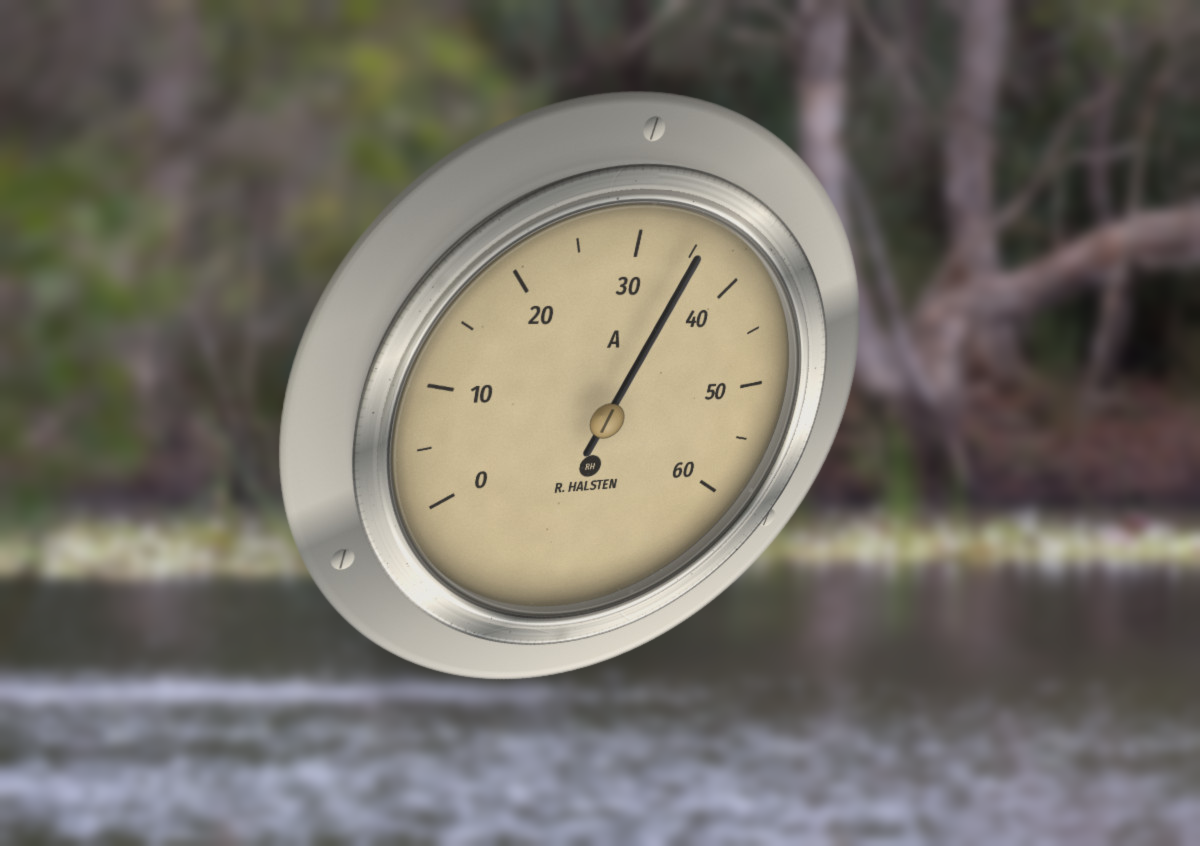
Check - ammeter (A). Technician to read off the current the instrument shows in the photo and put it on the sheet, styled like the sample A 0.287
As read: A 35
